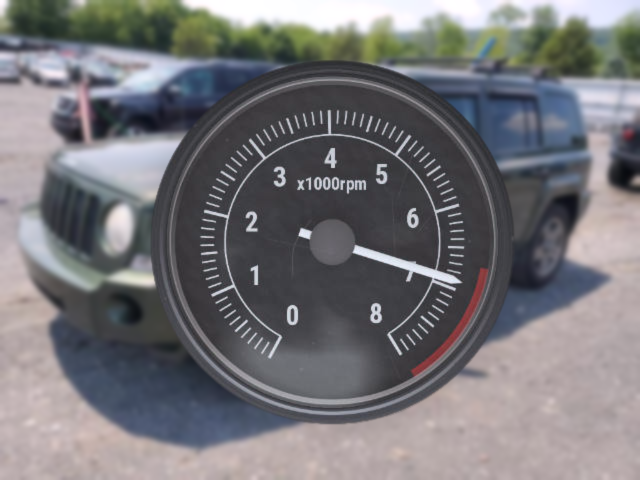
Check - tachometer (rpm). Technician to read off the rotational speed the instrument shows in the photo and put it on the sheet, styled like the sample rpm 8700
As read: rpm 6900
